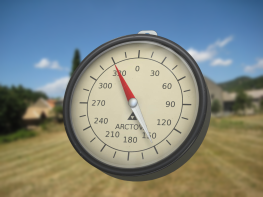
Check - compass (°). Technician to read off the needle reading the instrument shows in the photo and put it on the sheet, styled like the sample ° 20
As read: ° 330
